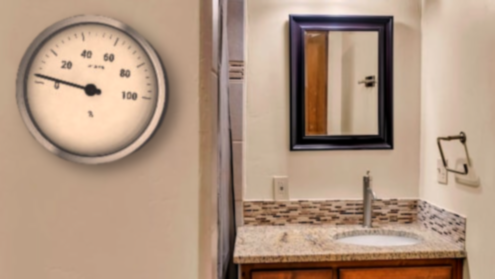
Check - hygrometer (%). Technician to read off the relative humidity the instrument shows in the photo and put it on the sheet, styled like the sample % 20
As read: % 4
